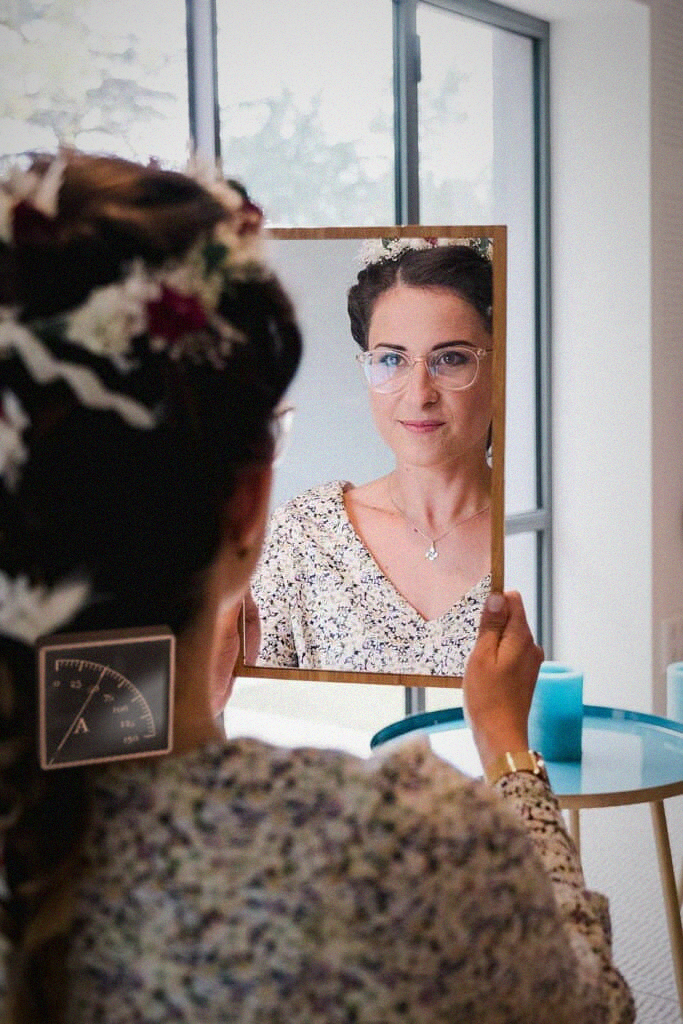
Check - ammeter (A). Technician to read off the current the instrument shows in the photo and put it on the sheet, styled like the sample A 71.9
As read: A 50
